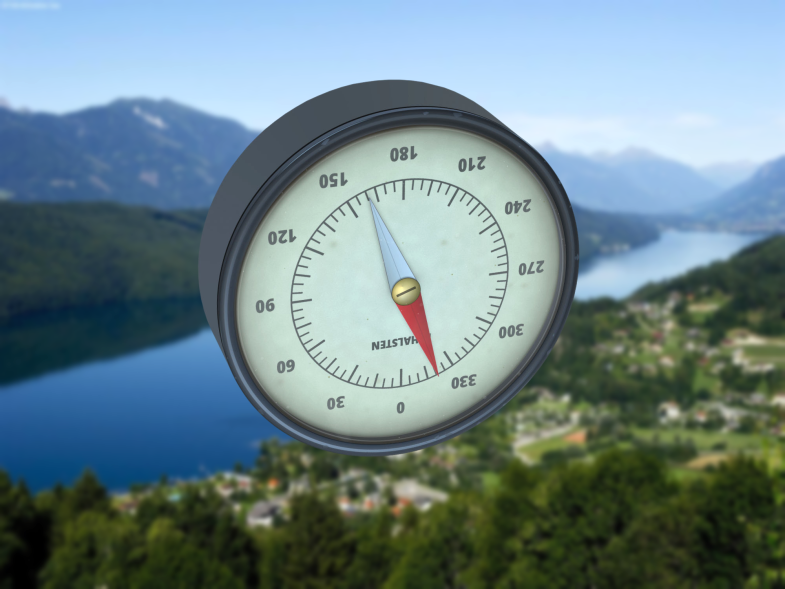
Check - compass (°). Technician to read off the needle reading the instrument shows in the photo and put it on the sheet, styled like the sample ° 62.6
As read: ° 340
